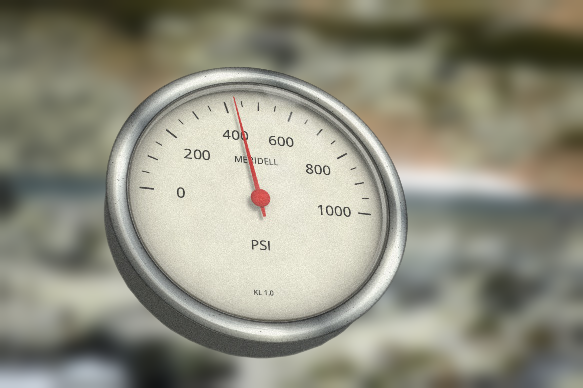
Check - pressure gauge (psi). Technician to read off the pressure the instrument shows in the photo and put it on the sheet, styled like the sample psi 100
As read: psi 425
